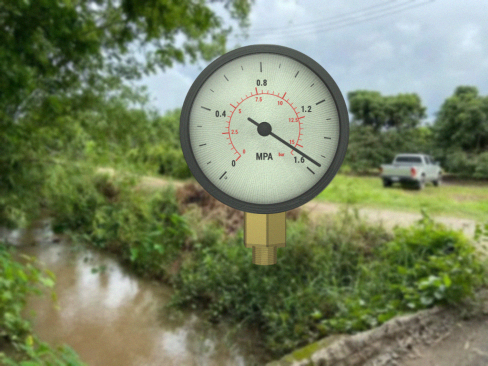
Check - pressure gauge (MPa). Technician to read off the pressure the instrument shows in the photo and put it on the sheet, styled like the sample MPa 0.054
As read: MPa 1.55
